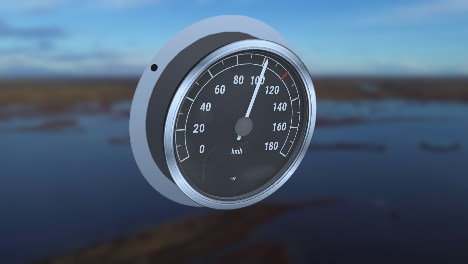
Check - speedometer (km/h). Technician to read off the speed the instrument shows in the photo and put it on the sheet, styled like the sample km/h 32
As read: km/h 100
